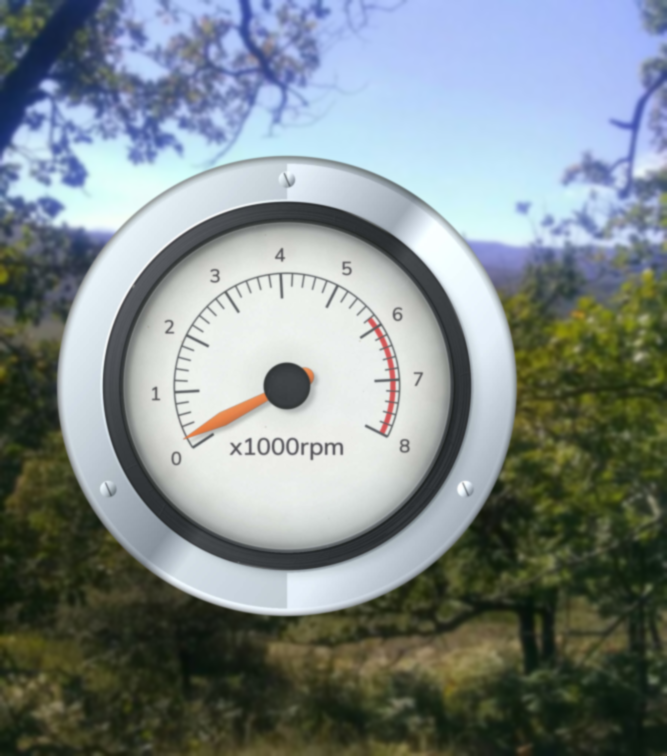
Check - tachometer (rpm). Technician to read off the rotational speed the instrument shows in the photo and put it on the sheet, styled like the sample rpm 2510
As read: rpm 200
